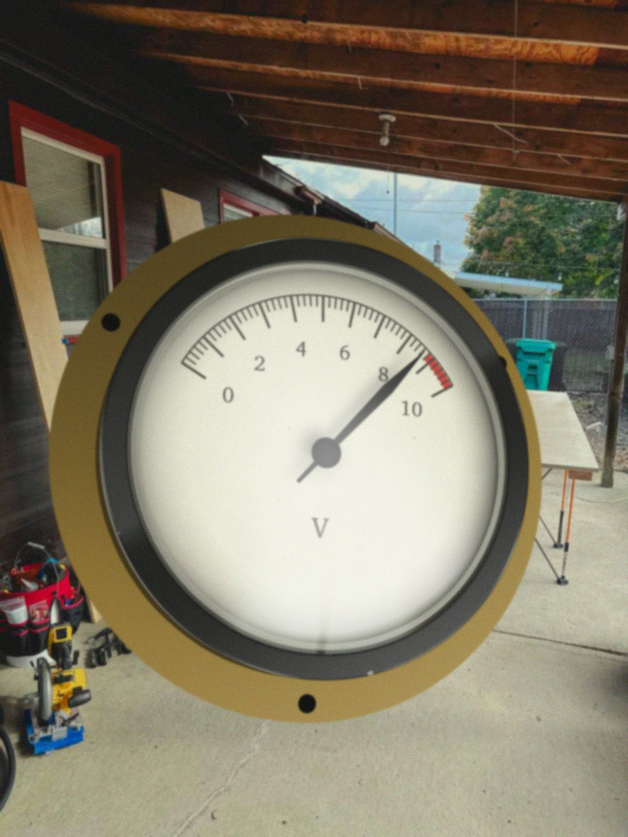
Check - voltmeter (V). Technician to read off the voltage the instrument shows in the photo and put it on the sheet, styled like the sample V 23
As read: V 8.6
